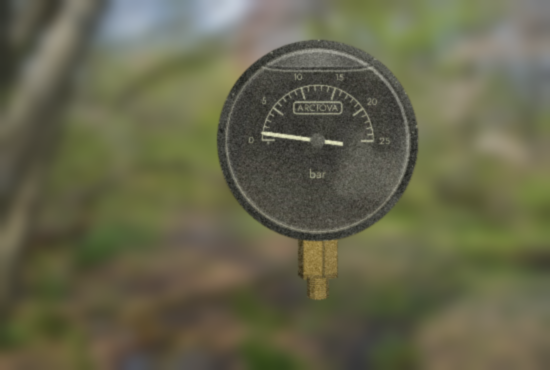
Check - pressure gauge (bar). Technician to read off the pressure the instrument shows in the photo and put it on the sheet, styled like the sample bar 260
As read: bar 1
